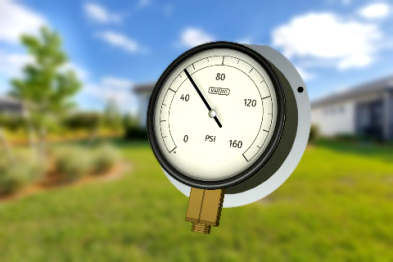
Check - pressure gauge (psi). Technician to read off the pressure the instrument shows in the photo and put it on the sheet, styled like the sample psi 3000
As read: psi 55
